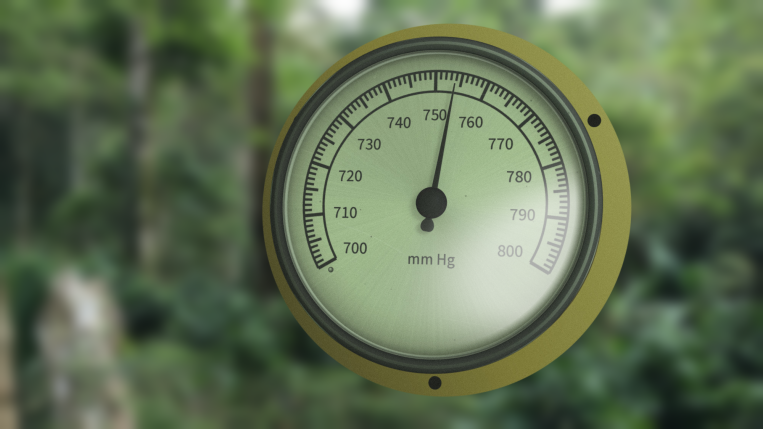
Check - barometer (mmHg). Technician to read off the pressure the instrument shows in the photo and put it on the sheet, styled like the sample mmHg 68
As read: mmHg 754
